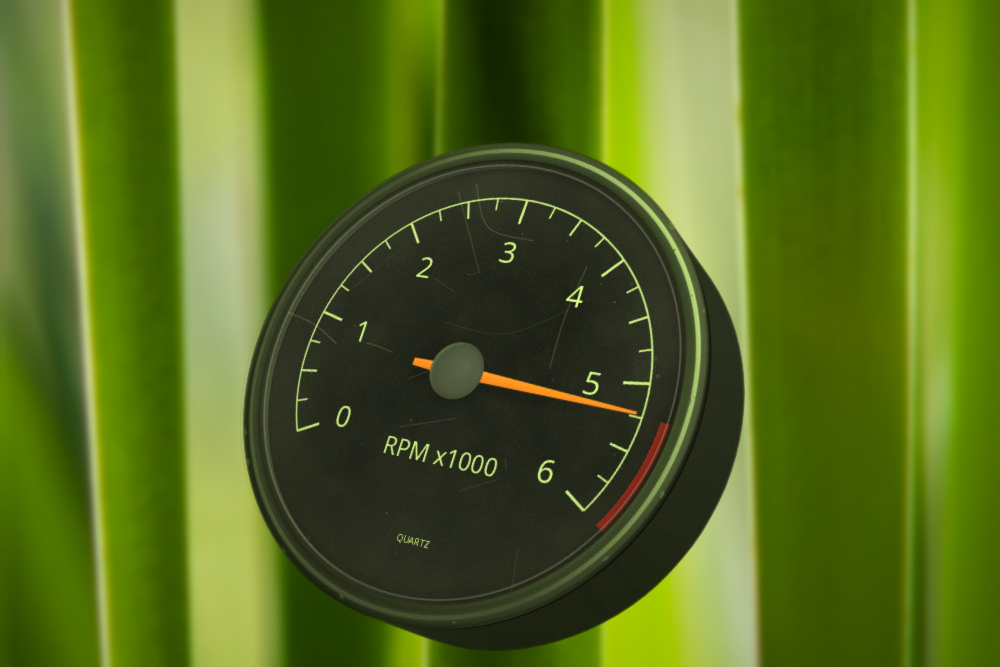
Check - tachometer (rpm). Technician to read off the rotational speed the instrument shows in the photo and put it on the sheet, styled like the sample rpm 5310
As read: rpm 5250
